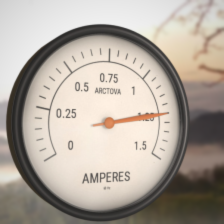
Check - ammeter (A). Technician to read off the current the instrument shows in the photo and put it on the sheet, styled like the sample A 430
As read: A 1.25
